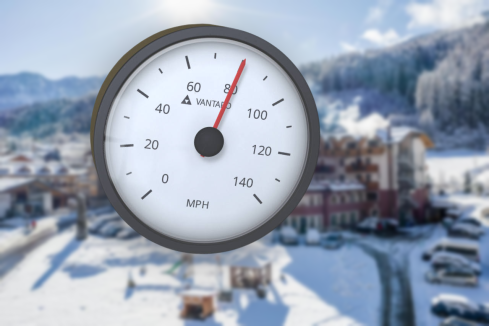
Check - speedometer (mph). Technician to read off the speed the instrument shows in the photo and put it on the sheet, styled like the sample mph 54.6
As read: mph 80
